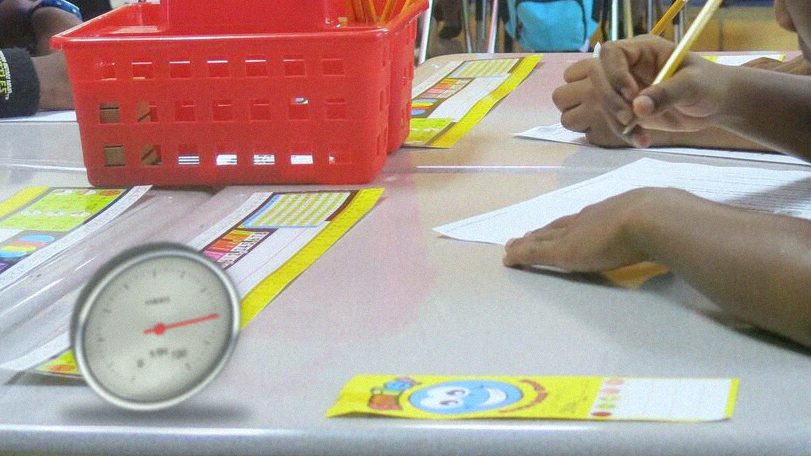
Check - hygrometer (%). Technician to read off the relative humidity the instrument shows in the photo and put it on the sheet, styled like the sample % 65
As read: % 80
